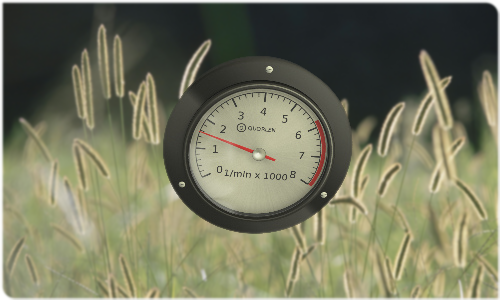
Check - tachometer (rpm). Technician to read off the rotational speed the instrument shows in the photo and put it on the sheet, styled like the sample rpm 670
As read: rpm 1600
